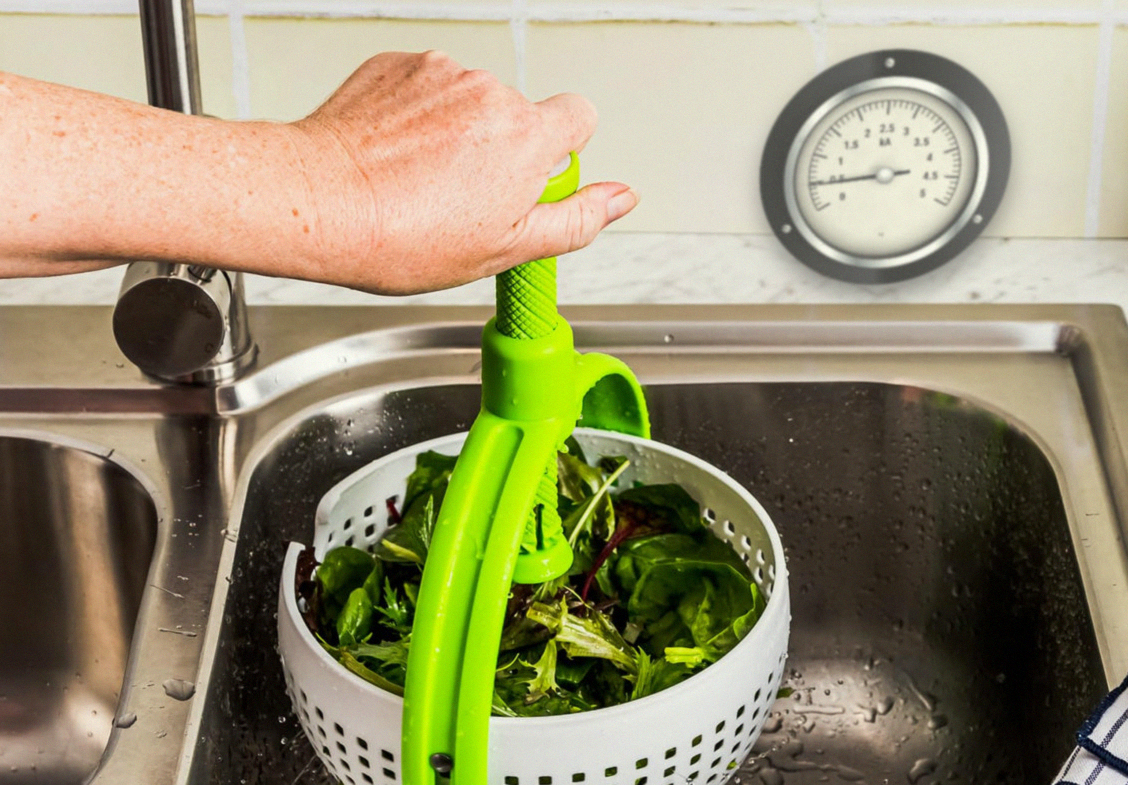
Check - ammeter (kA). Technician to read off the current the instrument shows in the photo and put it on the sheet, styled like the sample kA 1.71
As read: kA 0.5
